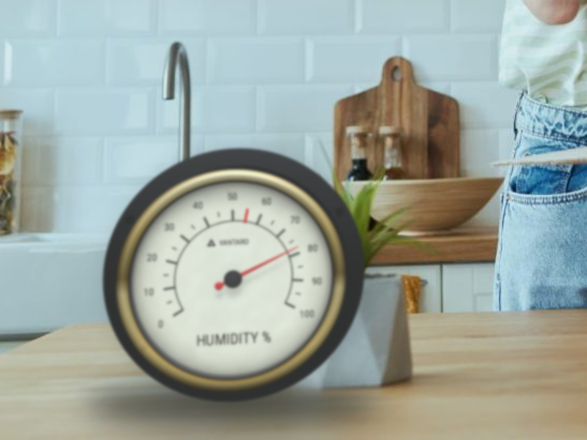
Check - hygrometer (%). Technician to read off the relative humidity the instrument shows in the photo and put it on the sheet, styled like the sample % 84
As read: % 77.5
